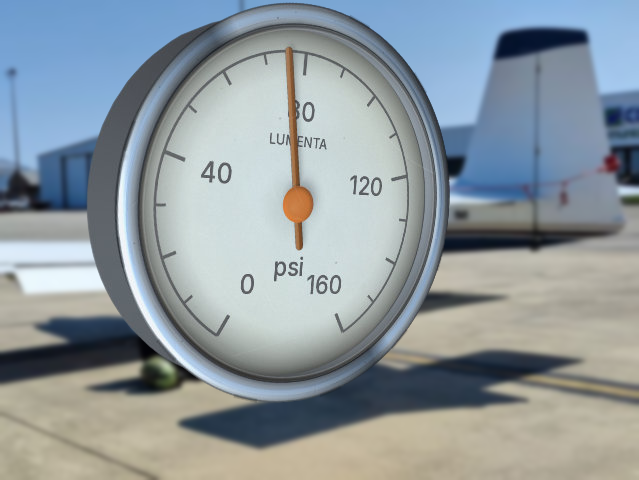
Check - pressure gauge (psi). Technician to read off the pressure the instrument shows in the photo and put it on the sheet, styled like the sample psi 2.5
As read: psi 75
